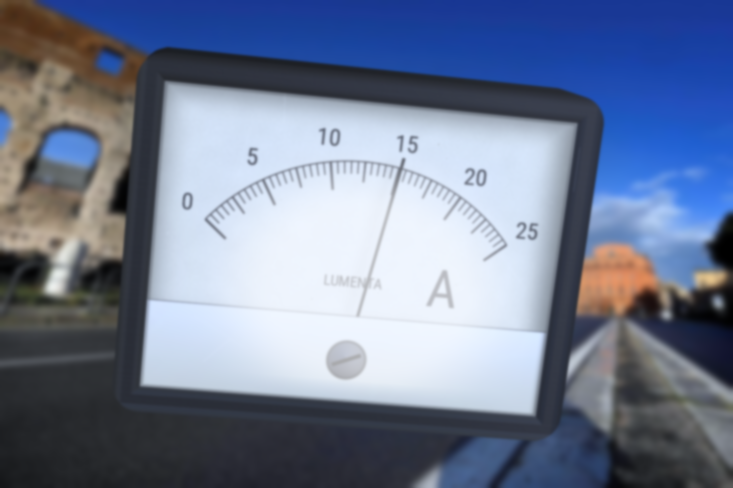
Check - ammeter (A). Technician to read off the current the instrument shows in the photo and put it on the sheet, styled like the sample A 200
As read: A 15
